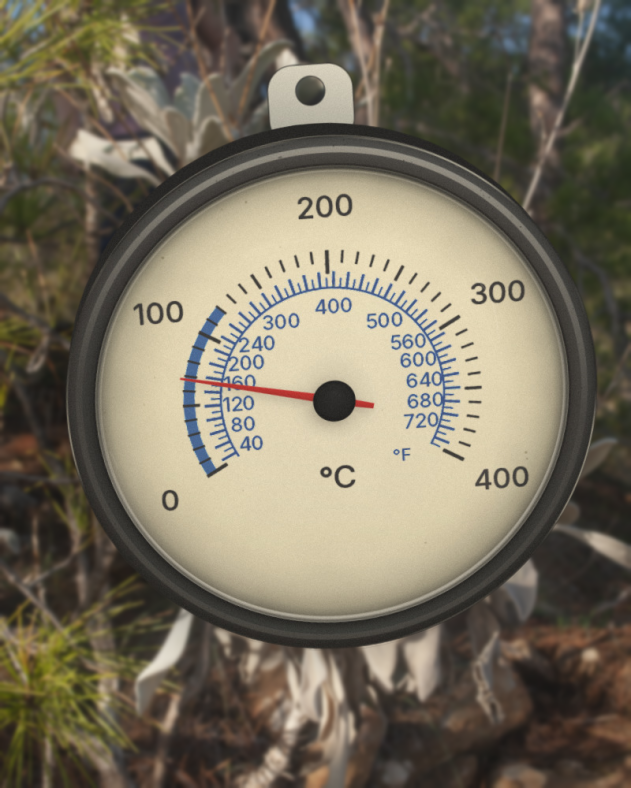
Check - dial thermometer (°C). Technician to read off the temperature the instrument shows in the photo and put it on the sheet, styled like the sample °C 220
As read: °C 70
